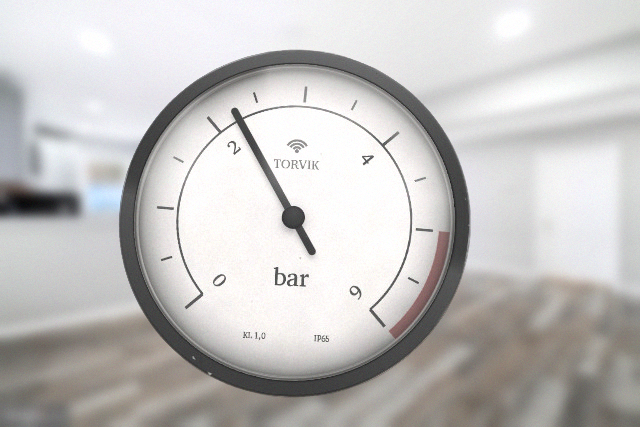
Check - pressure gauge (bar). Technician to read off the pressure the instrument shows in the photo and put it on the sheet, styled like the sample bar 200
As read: bar 2.25
